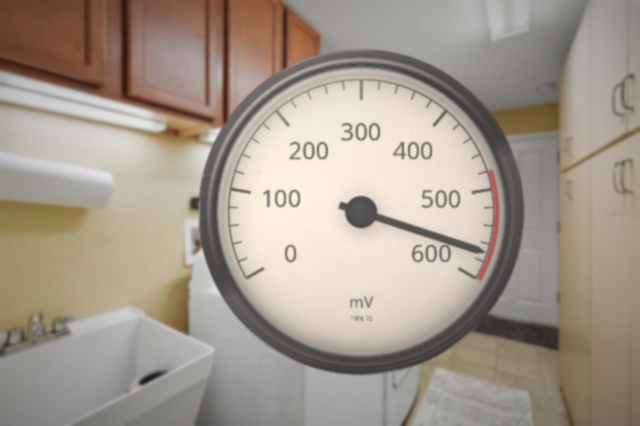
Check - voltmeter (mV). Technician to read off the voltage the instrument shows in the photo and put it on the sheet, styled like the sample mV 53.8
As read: mV 570
